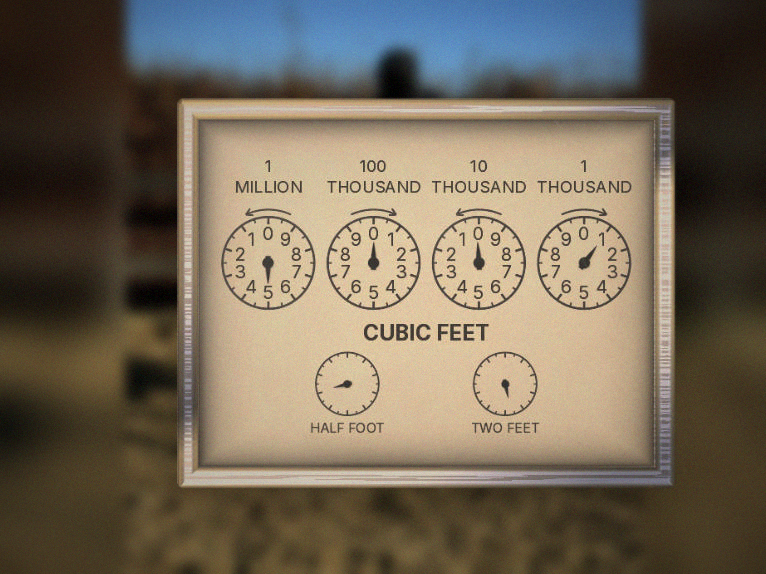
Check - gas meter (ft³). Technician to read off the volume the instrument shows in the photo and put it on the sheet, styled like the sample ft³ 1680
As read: ft³ 500100
